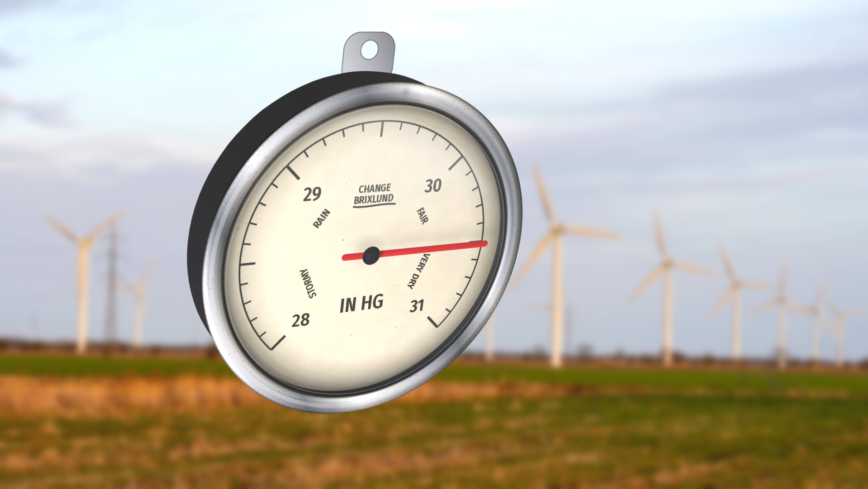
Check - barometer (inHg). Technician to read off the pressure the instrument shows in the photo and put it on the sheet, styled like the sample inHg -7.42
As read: inHg 30.5
